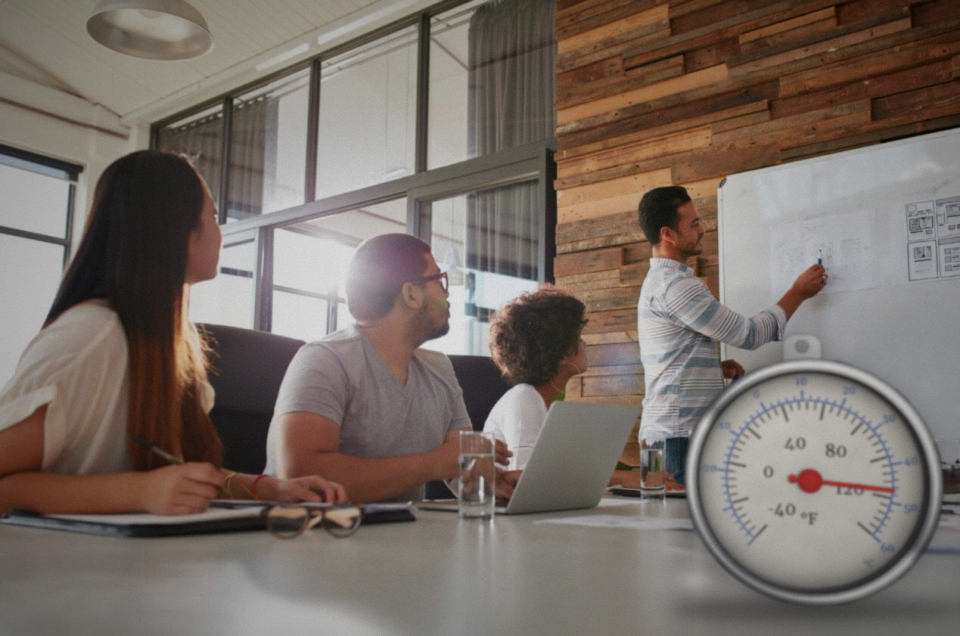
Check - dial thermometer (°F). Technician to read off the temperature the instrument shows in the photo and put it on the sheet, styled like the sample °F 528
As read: °F 116
